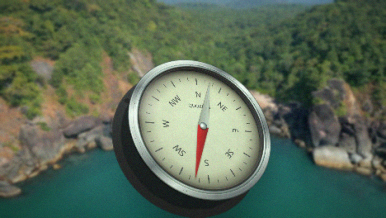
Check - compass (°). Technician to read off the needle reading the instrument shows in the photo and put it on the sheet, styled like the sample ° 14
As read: ° 195
